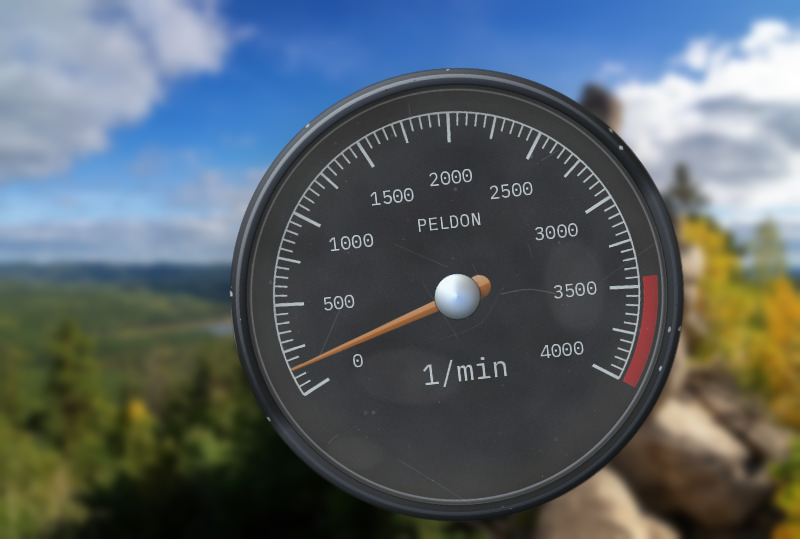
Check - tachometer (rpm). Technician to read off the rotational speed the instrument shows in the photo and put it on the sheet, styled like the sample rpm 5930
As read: rpm 150
